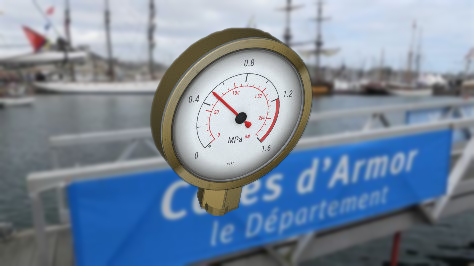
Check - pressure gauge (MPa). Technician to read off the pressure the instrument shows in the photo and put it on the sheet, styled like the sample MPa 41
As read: MPa 0.5
